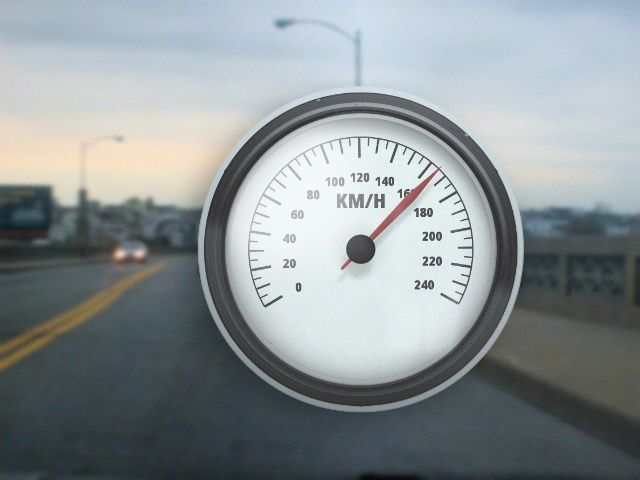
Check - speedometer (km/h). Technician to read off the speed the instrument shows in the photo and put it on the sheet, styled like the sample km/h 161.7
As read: km/h 165
